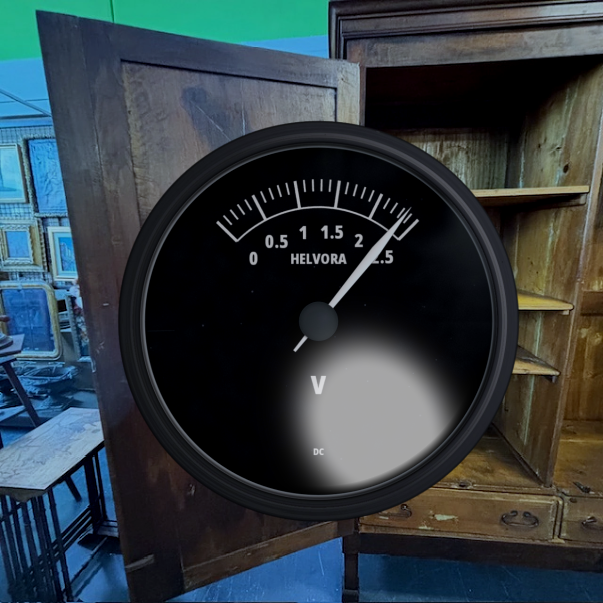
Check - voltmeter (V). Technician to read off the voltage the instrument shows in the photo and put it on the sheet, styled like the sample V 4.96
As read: V 2.35
